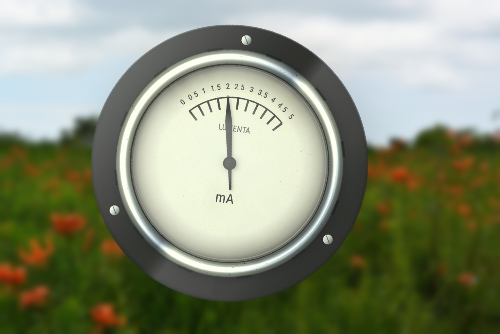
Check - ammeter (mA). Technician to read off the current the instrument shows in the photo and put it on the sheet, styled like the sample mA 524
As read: mA 2
